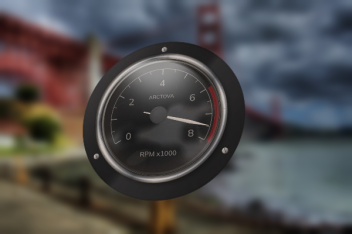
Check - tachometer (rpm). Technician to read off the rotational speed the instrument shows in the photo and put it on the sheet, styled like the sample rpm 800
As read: rpm 7500
